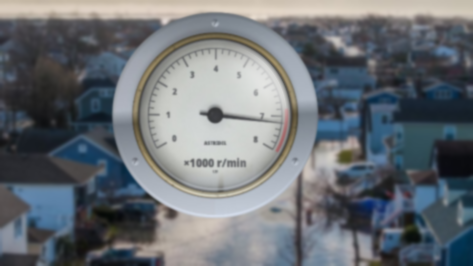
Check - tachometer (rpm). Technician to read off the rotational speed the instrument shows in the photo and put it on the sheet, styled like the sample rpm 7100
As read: rpm 7200
